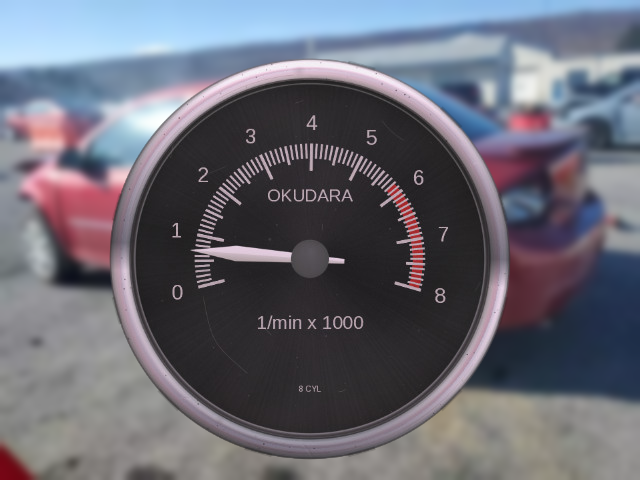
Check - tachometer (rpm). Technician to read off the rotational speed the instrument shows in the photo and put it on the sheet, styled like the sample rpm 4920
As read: rpm 700
